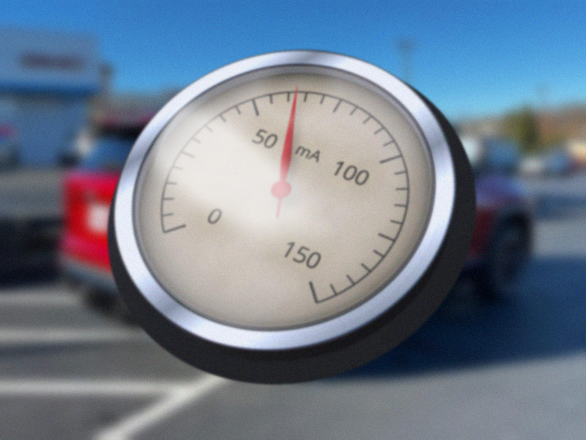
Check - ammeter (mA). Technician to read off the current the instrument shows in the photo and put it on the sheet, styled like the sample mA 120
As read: mA 62.5
